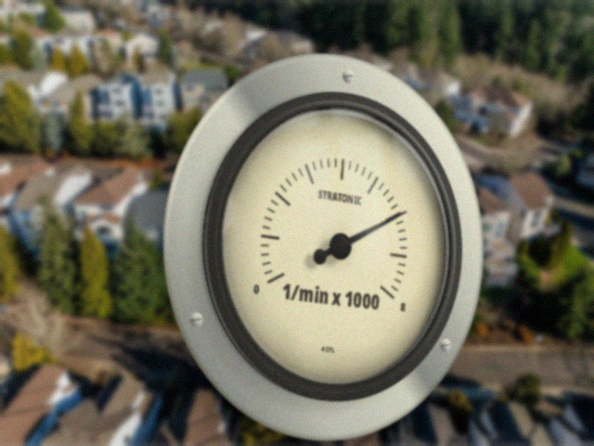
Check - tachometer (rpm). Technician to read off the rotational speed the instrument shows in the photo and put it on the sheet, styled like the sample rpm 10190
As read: rpm 6000
